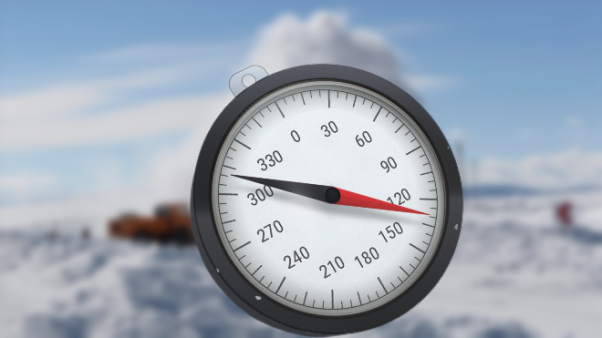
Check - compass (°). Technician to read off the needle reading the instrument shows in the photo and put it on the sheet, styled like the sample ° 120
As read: ° 130
